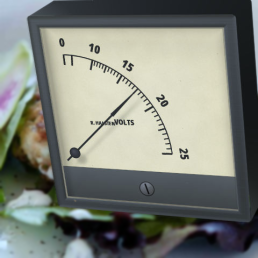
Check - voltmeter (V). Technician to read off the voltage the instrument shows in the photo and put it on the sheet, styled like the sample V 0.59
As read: V 17.5
